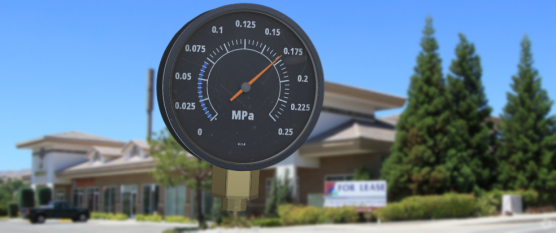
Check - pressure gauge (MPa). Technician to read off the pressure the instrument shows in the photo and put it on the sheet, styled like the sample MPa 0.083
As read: MPa 0.17
